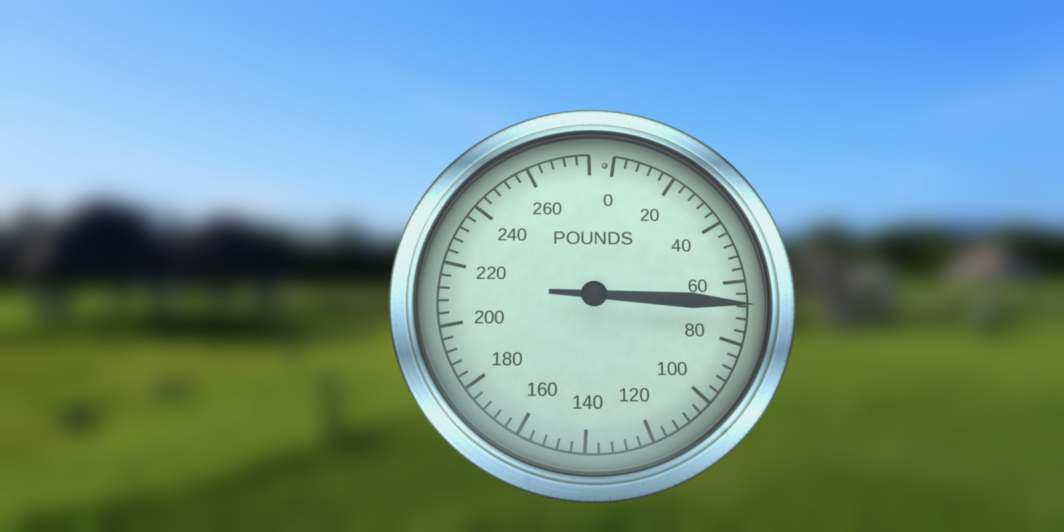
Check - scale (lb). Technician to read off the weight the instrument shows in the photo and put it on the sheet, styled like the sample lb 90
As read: lb 68
